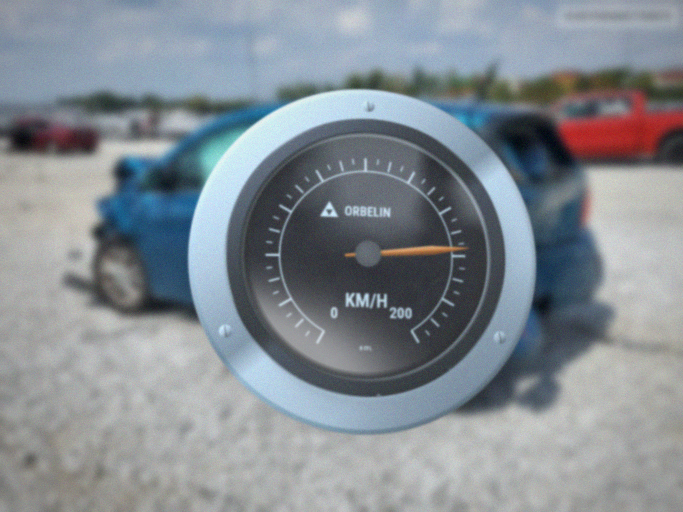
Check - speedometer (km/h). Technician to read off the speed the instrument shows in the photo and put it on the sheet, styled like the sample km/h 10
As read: km/h 157.5
